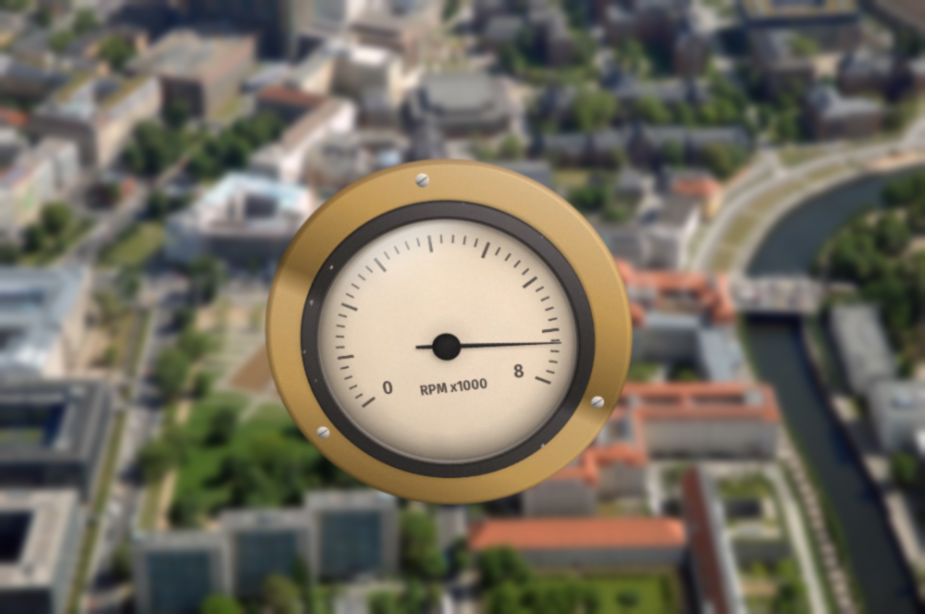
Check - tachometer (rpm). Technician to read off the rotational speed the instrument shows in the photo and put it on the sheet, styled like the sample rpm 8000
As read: rpm 7200
